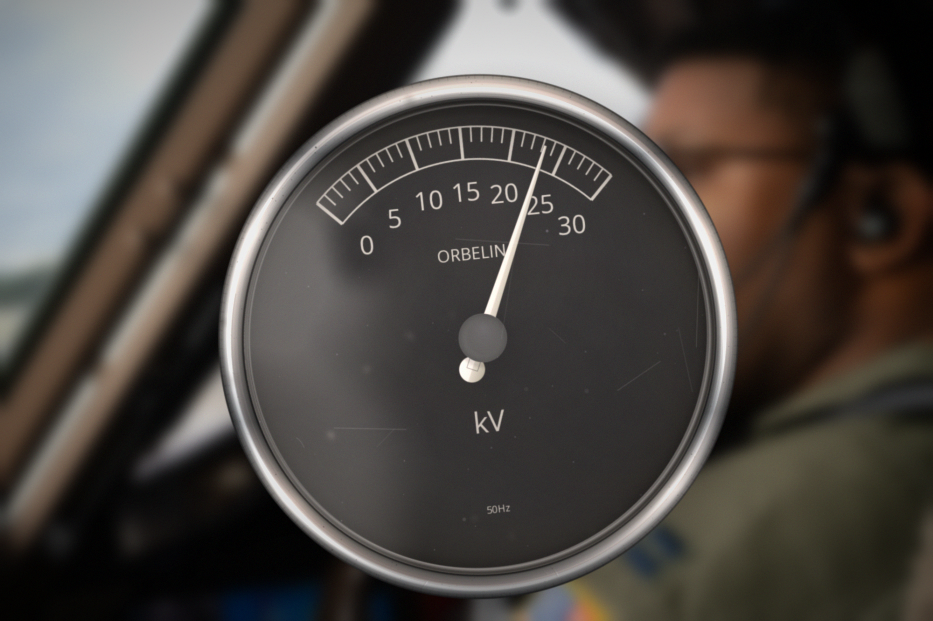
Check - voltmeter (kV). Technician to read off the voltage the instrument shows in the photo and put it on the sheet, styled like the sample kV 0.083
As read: kV 23
